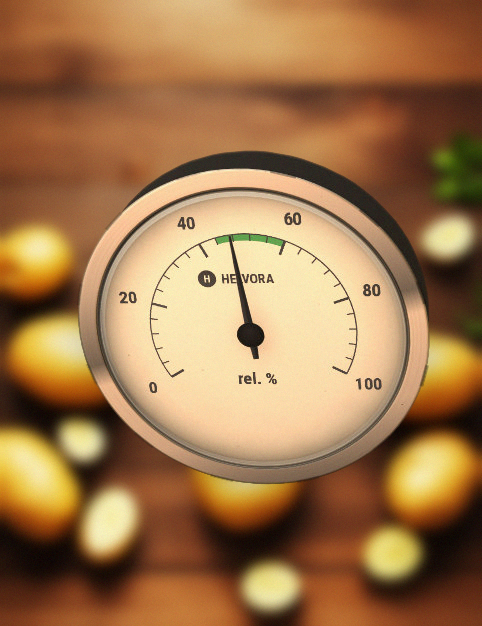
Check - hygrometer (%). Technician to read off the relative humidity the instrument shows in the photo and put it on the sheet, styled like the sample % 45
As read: % 48
